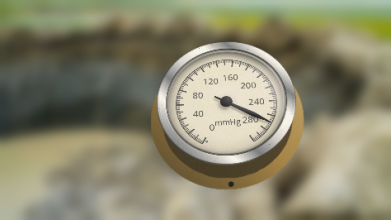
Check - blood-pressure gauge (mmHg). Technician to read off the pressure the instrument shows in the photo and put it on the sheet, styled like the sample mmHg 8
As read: mmHg 270
